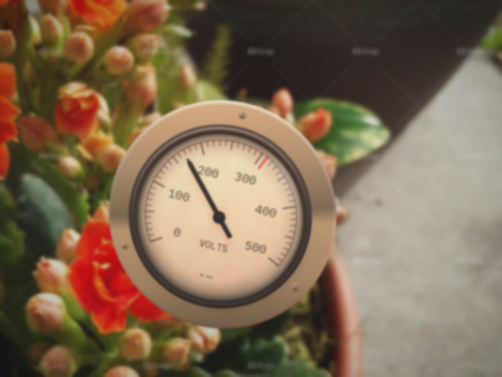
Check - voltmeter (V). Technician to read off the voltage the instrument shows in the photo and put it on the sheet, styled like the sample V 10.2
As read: V 170
